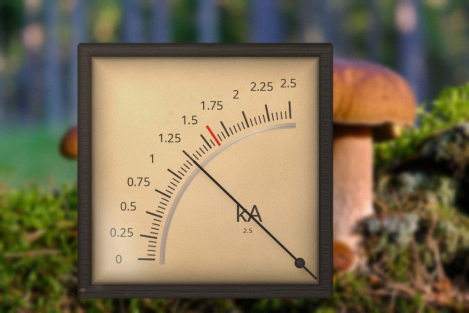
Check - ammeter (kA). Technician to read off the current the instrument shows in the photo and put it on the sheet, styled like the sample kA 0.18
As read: kA 1.25
